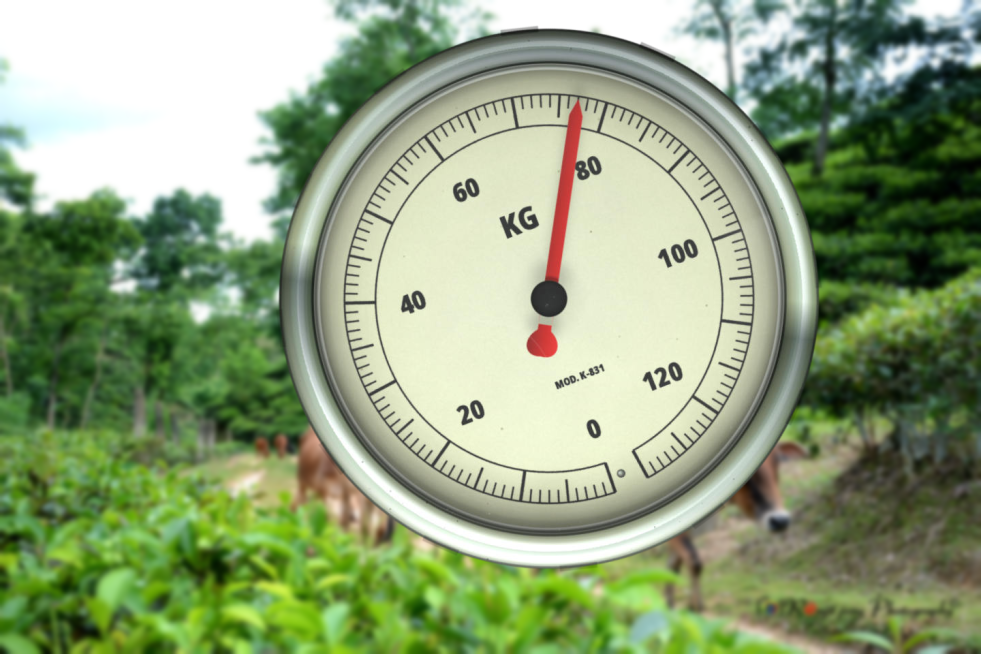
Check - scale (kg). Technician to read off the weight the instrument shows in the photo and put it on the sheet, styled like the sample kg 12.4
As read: kg 77
